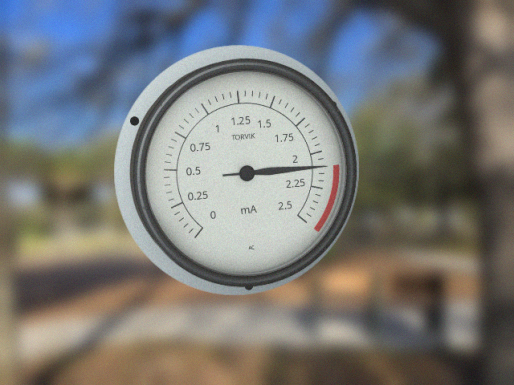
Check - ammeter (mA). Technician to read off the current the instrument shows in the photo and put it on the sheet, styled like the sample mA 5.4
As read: mA 2.1
